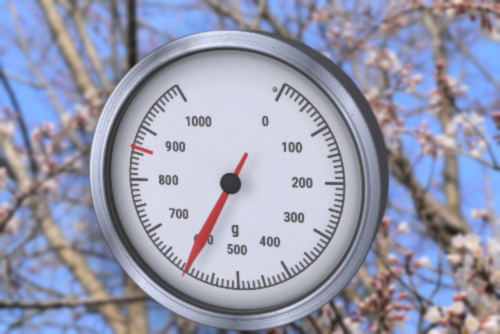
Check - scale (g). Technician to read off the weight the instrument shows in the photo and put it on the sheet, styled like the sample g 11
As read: g 600
